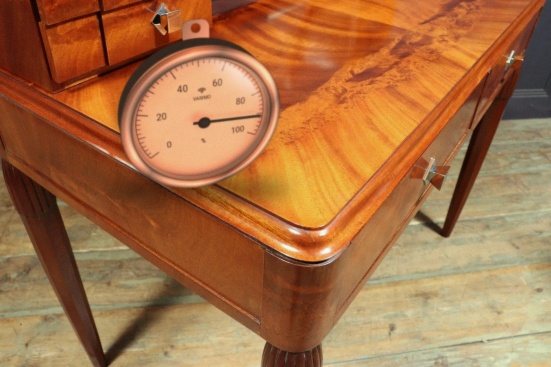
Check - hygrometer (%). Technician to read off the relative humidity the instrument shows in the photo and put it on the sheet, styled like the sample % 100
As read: % 90
